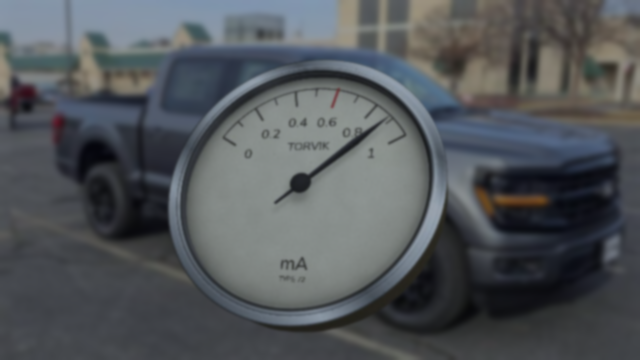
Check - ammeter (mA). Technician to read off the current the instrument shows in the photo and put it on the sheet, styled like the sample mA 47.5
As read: mA 0.9
